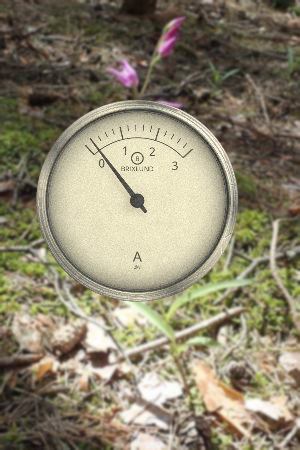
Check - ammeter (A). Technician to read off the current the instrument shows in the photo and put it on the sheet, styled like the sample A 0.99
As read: A 0.2
